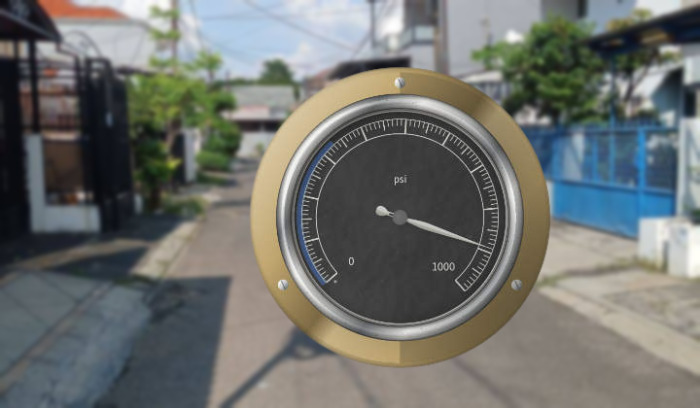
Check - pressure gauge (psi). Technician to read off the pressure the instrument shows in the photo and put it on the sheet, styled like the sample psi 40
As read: psi 890
